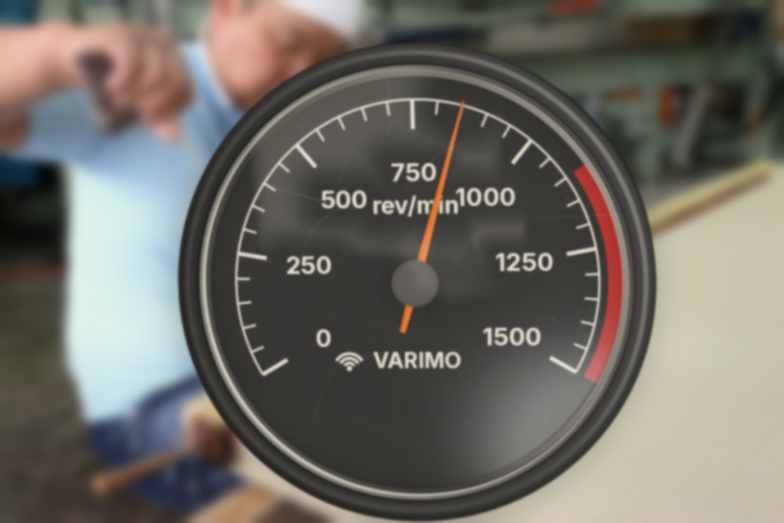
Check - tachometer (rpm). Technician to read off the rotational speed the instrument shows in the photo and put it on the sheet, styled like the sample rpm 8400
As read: rpm 850
